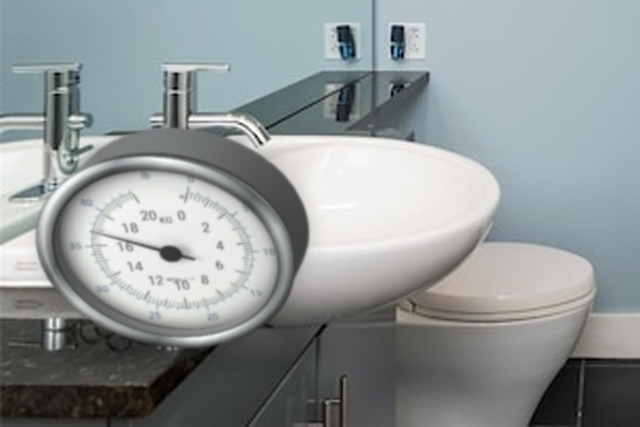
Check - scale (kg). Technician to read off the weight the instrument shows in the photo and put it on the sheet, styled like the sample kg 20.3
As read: kg 17
